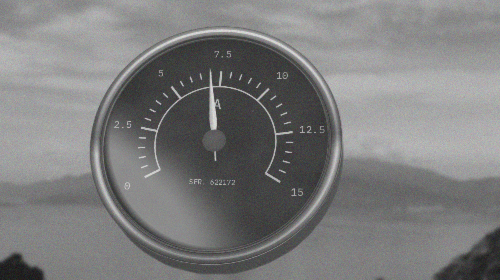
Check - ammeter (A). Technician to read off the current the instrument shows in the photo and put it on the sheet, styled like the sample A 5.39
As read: A 7
